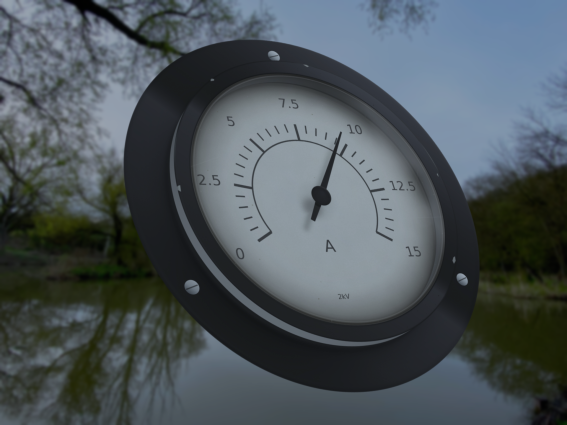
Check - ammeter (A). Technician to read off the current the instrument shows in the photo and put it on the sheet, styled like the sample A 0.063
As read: A 9.5
